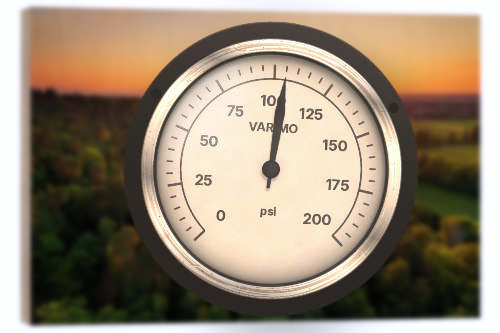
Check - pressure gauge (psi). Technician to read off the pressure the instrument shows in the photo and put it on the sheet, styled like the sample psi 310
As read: psi 105
